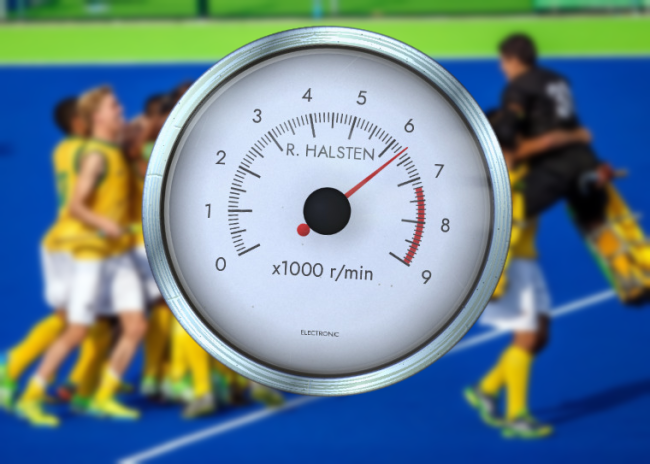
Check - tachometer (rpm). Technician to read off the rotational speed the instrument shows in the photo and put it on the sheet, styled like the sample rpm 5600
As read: rpm 6300
